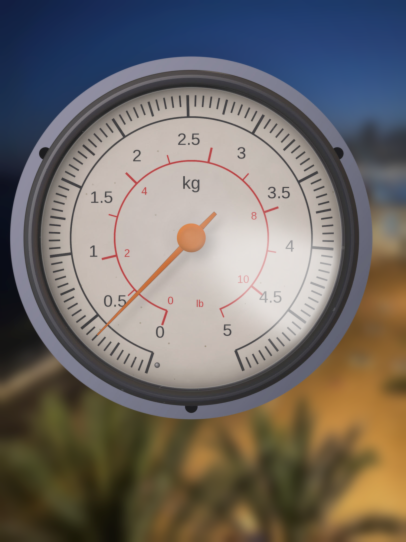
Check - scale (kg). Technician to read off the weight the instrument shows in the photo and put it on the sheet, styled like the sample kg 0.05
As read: kg 0.4
